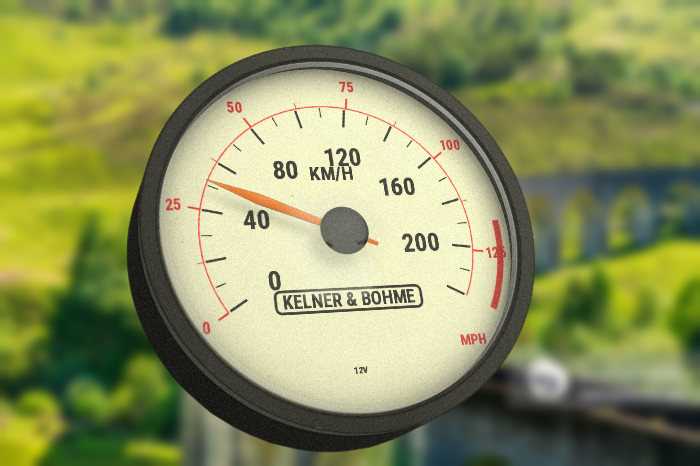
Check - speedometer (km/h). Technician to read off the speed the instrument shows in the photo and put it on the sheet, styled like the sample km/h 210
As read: km/h 50
